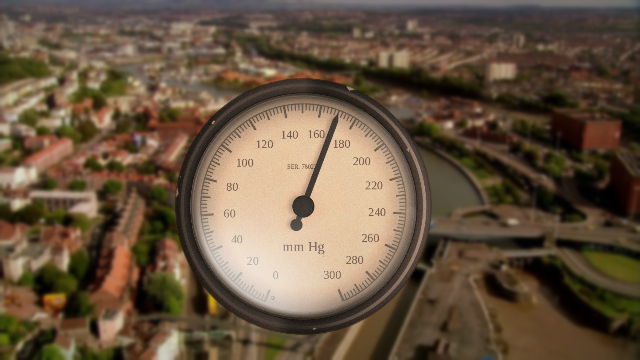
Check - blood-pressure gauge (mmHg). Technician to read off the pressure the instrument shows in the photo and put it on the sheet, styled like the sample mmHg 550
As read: mmHg 170
